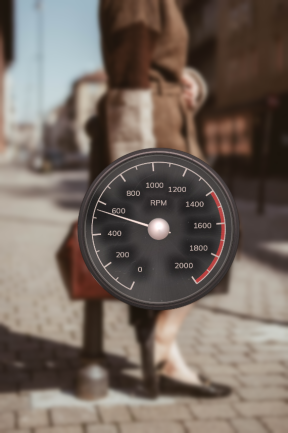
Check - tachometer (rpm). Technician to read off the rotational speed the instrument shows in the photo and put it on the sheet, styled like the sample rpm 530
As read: rpm 550
